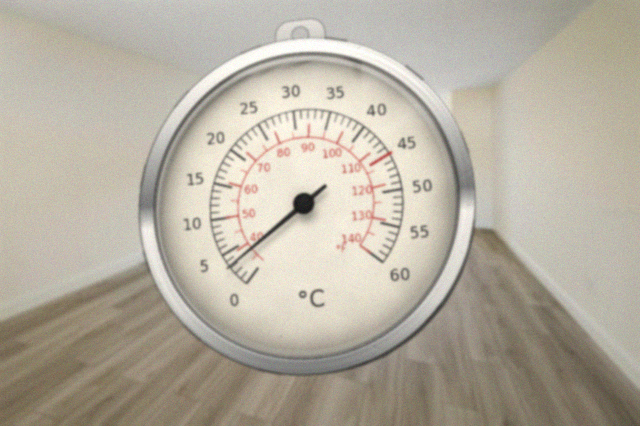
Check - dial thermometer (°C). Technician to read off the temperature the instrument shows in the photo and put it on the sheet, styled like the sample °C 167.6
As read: °C 3
